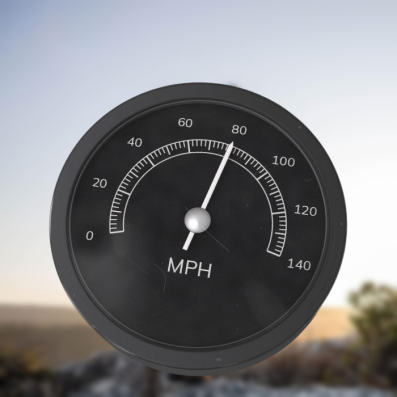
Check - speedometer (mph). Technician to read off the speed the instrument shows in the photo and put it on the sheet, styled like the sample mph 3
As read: mph 80
